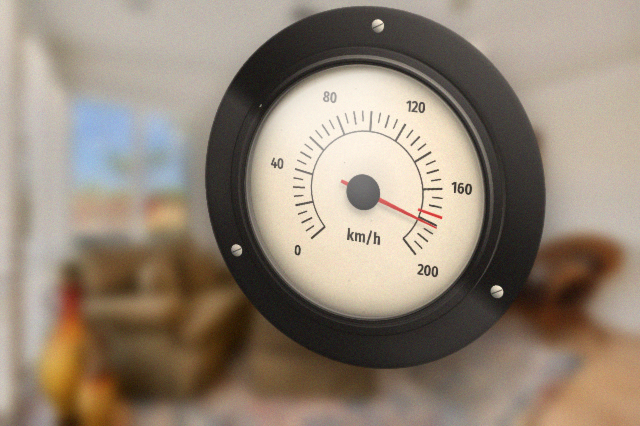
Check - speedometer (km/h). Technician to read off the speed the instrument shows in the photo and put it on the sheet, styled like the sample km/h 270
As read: km/h 180
